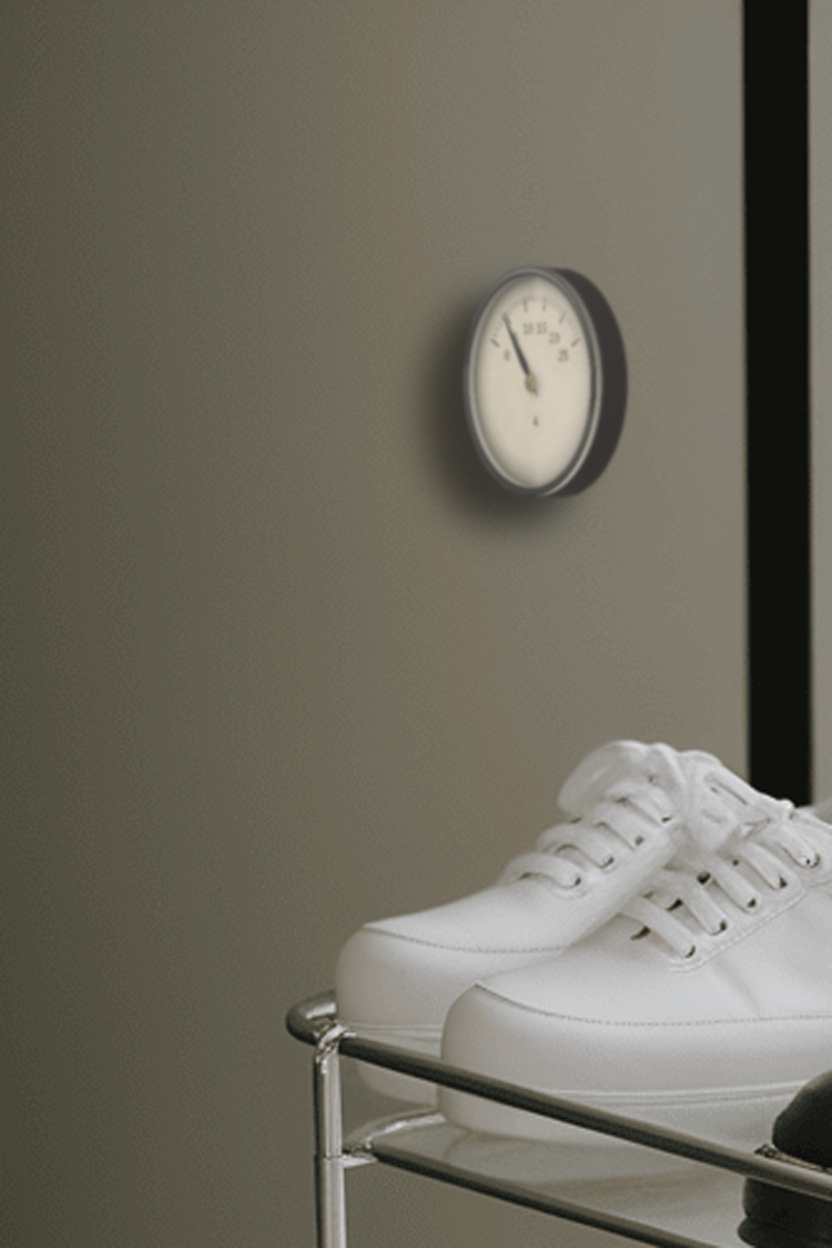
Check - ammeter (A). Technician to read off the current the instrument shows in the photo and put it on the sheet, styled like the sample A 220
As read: A 5
